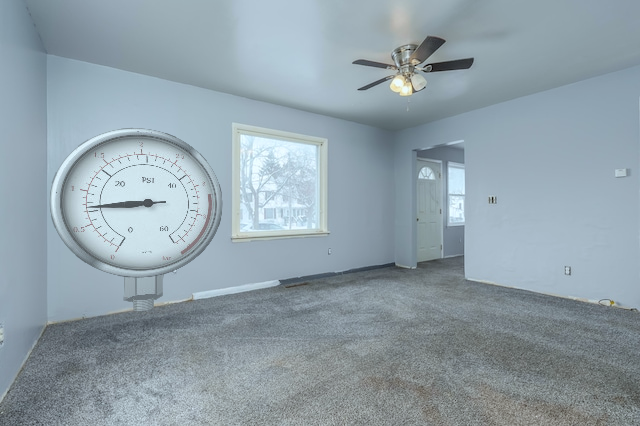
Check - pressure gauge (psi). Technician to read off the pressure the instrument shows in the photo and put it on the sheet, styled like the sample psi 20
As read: psi 11
